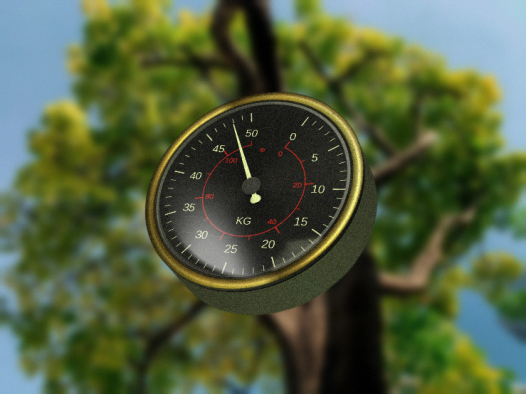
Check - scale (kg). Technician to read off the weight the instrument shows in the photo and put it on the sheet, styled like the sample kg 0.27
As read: kg 48
